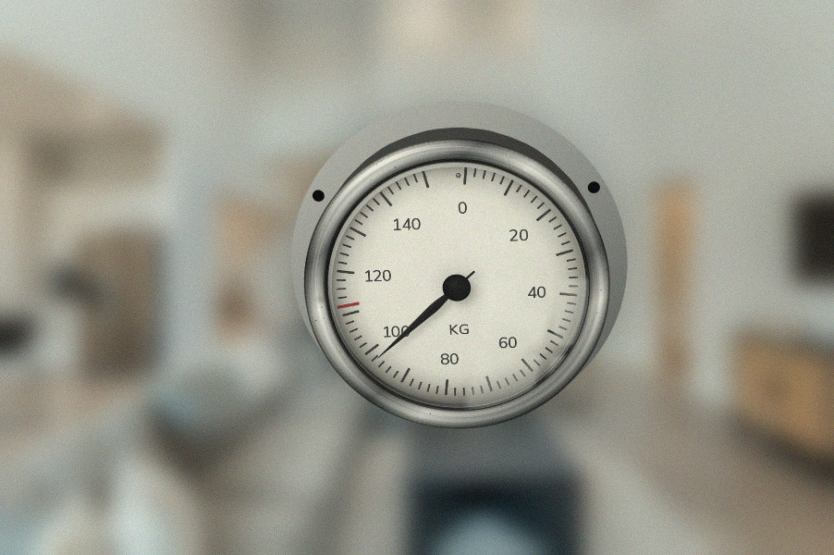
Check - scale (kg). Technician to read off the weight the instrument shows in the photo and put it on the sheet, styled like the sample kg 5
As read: kg 98
